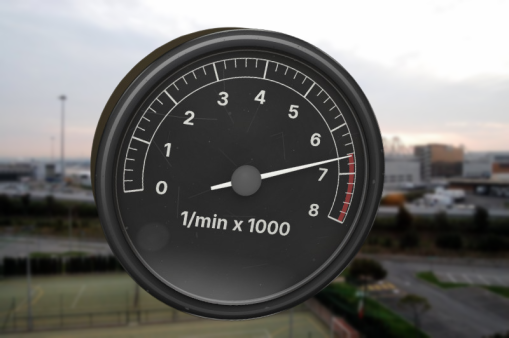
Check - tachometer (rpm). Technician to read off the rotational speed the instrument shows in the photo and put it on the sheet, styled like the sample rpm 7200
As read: rpm 6600
